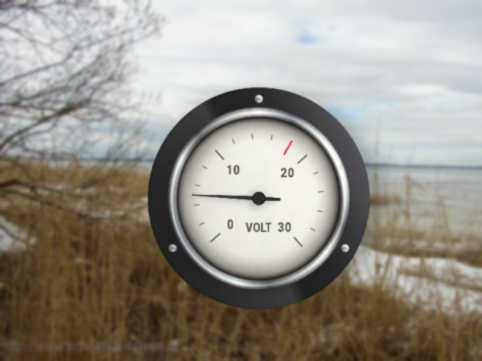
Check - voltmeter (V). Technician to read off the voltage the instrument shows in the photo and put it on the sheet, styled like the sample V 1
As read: V 5
